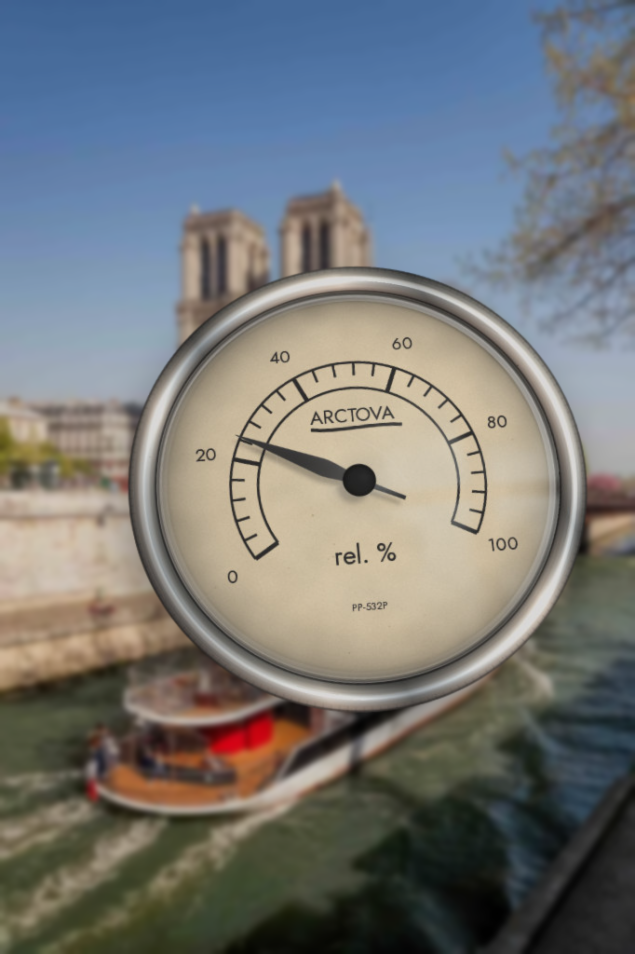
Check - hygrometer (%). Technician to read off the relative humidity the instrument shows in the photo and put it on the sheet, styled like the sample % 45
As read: % 24
